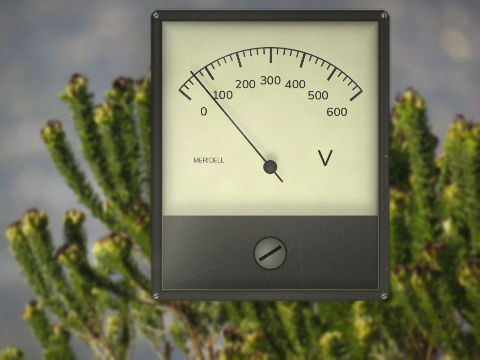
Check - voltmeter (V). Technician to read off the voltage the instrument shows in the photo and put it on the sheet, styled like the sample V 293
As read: V 60
